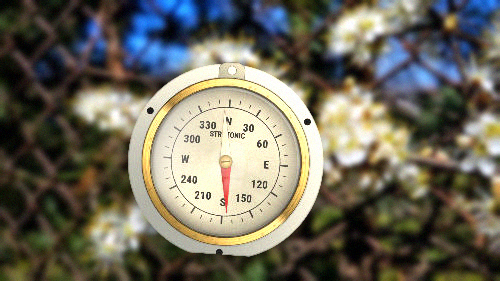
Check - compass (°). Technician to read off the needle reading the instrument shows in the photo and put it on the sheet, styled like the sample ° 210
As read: ° 175
